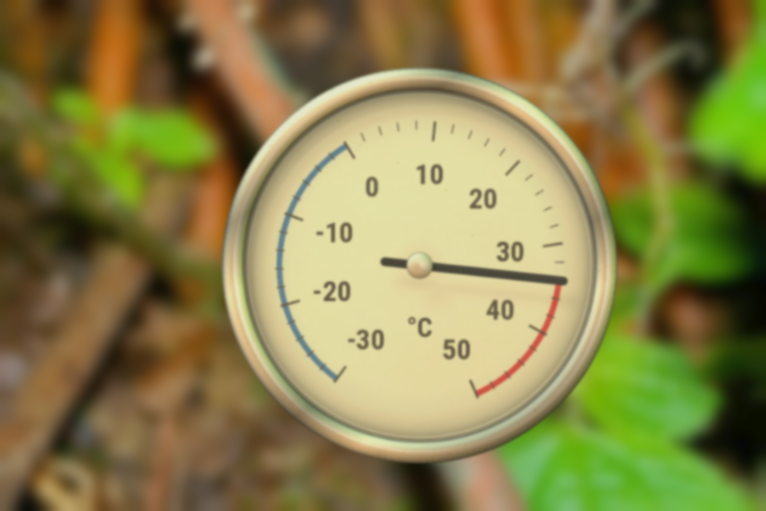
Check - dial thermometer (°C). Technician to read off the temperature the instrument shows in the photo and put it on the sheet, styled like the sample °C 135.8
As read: °C 34
